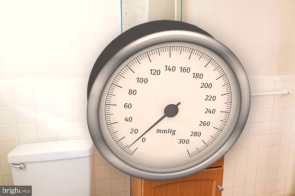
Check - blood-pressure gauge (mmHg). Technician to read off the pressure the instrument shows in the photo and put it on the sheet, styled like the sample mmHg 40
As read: mmHg 10
